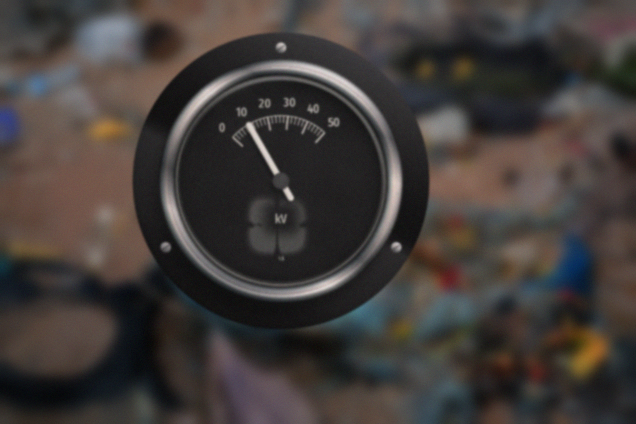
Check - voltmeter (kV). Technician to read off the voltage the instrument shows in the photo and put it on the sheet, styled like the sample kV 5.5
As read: kV 10
